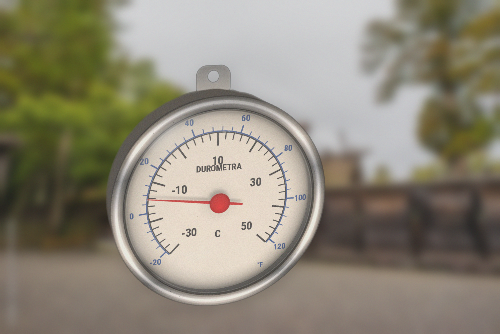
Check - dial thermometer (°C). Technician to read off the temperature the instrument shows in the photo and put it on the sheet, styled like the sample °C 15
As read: °C -14
